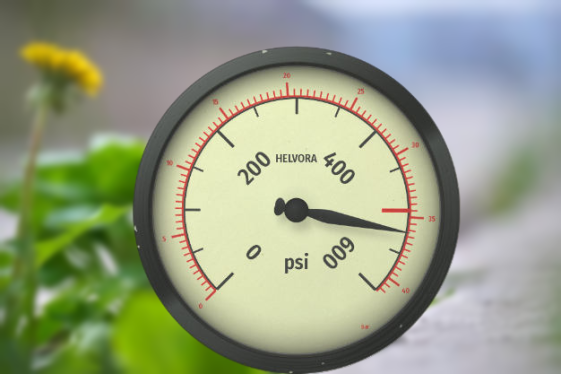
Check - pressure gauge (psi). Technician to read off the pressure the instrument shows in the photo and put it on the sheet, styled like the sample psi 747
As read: psi 525
